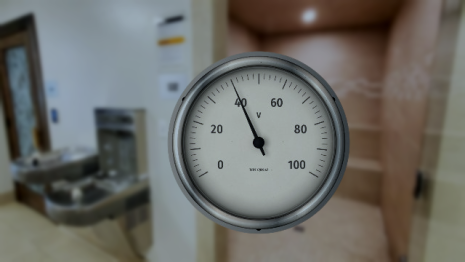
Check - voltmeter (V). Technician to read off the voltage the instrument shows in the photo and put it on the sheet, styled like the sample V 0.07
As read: V 40
